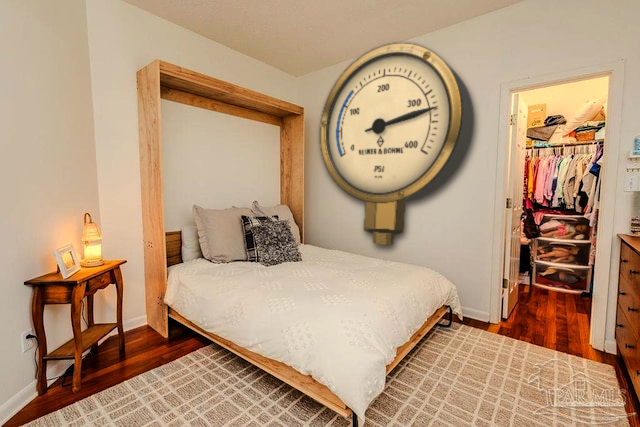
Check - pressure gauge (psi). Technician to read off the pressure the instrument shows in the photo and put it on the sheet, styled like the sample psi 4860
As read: psi 330
